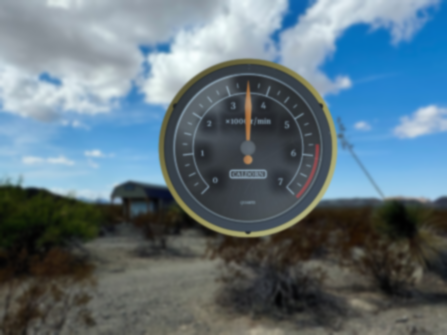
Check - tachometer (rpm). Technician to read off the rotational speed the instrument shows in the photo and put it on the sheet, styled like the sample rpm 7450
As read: rpm 3500
